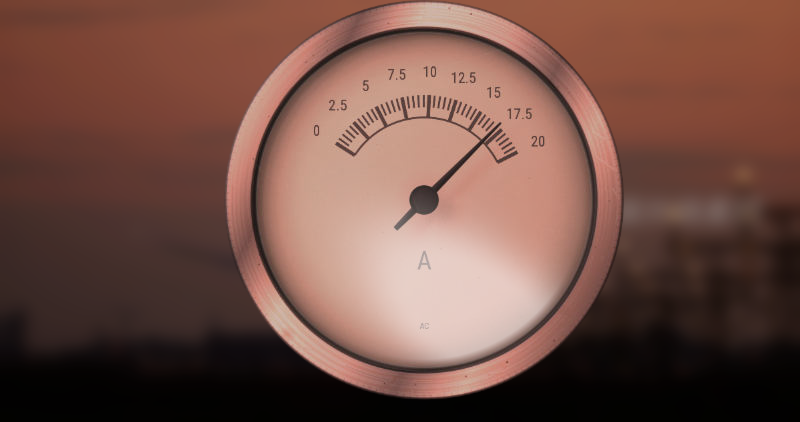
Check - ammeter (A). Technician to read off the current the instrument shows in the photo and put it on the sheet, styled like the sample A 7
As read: A 17
